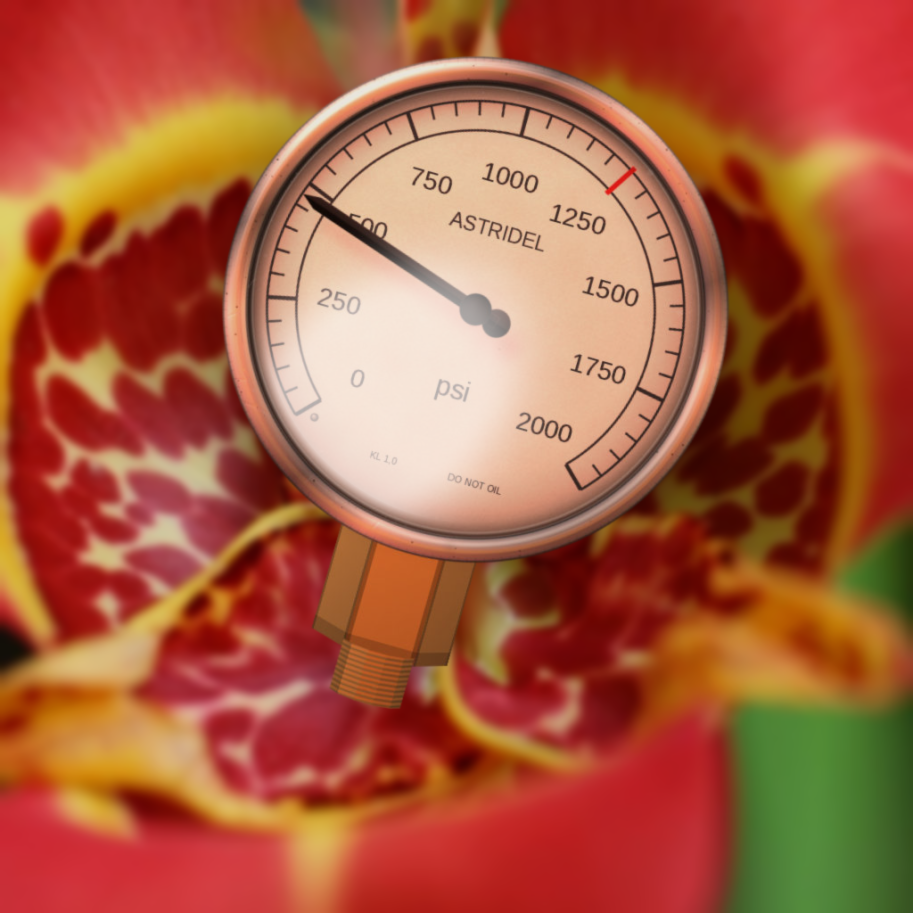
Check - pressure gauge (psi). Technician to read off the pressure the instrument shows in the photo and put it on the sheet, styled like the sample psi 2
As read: psi 475
